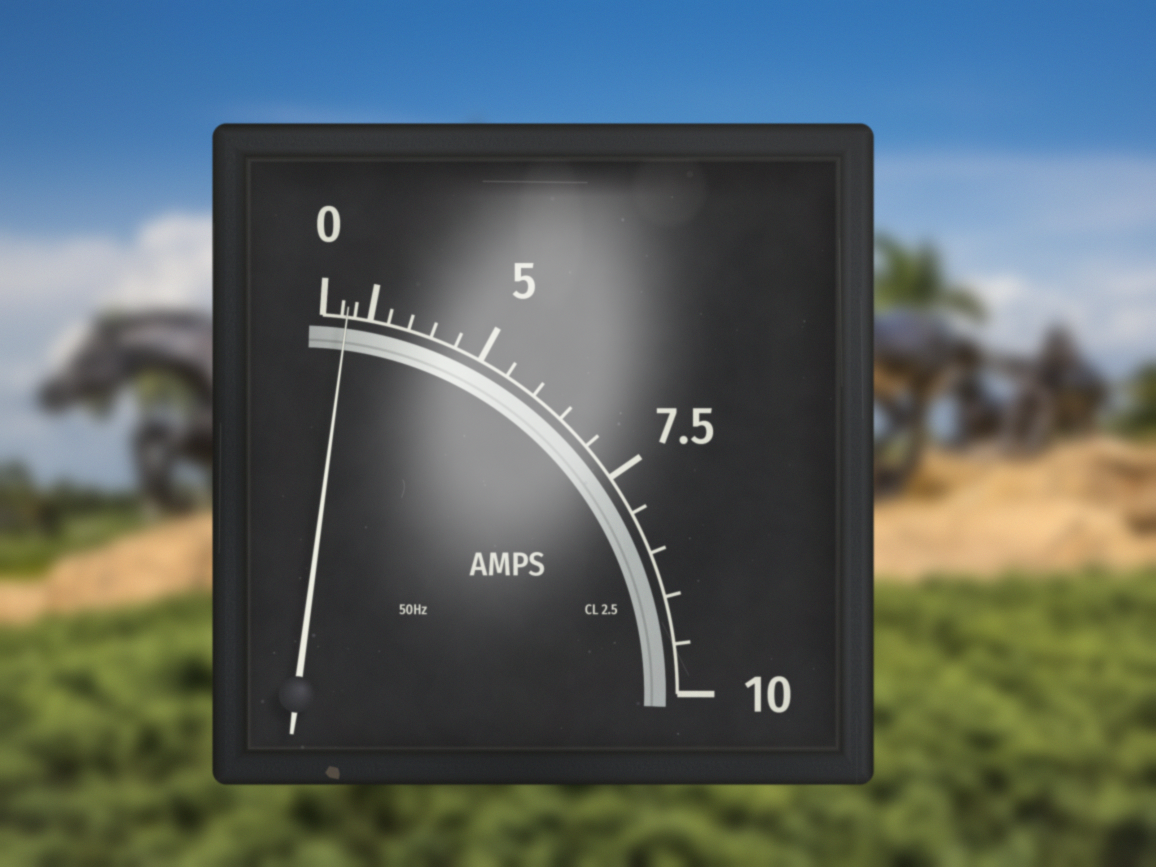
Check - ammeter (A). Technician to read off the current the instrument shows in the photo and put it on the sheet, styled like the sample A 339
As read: A 1.75
